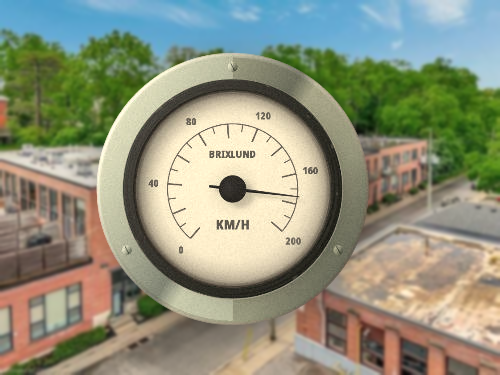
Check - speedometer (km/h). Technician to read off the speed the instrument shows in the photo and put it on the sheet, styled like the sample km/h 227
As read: km/h 175
